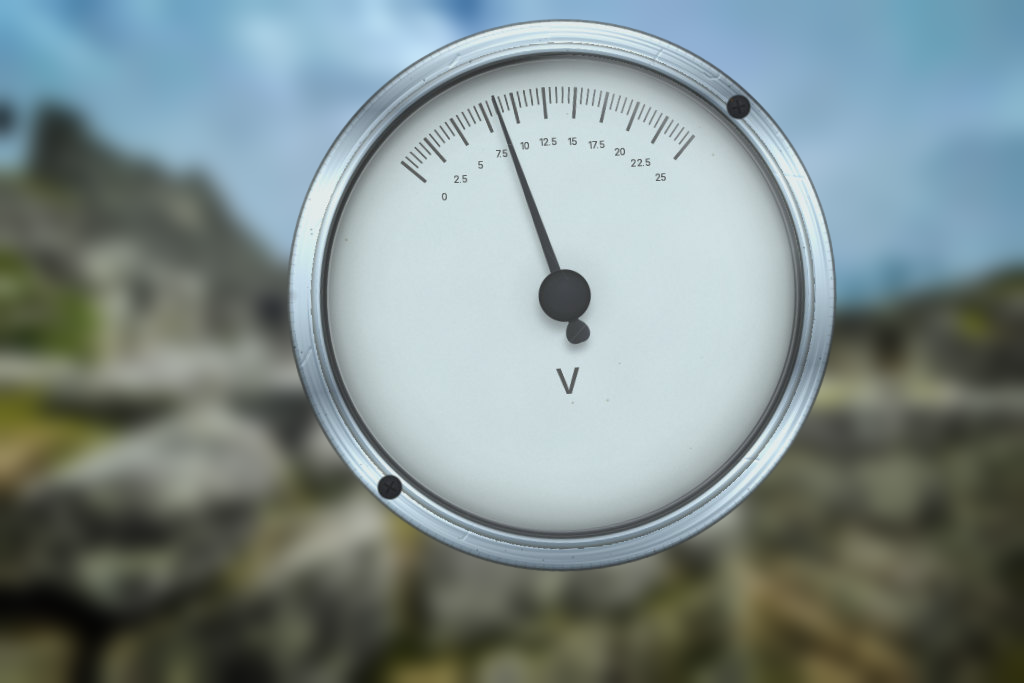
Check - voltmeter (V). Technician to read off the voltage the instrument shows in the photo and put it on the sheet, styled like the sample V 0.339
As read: V 8.5
